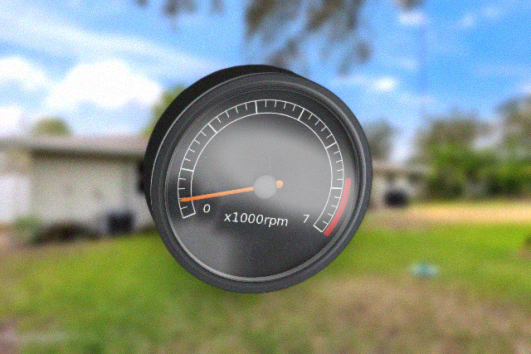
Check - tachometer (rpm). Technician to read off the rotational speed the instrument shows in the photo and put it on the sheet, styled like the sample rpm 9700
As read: rpm 400
